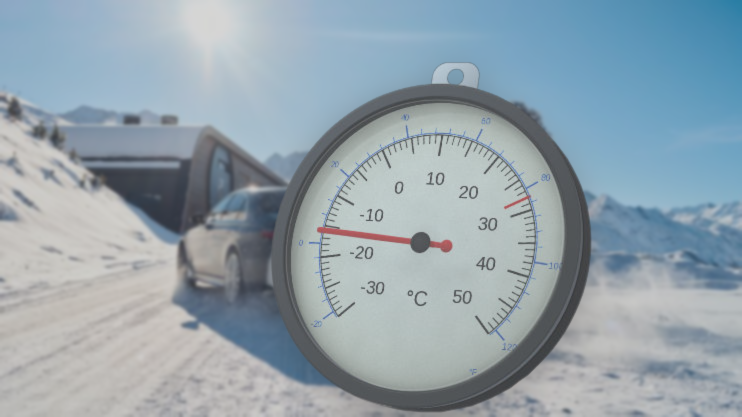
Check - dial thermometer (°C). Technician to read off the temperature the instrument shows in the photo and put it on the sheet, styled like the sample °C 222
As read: °C -16
